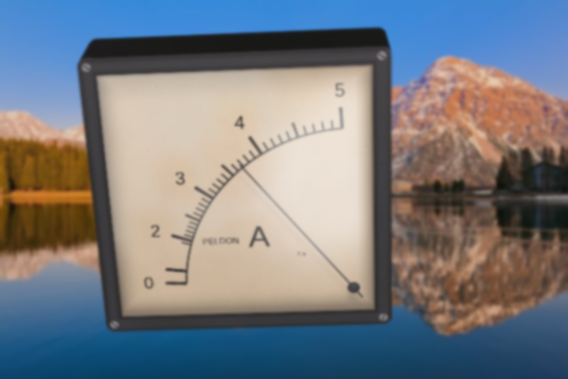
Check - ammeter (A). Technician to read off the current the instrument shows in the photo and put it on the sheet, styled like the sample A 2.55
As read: A 3.7
